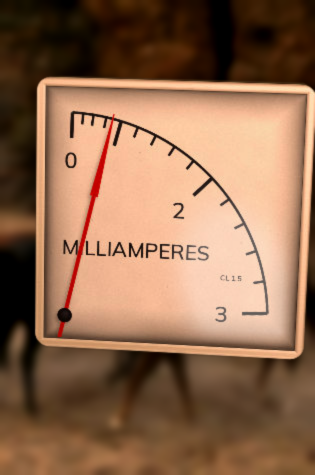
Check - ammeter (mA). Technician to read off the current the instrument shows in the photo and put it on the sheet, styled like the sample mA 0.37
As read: mA 0.9
